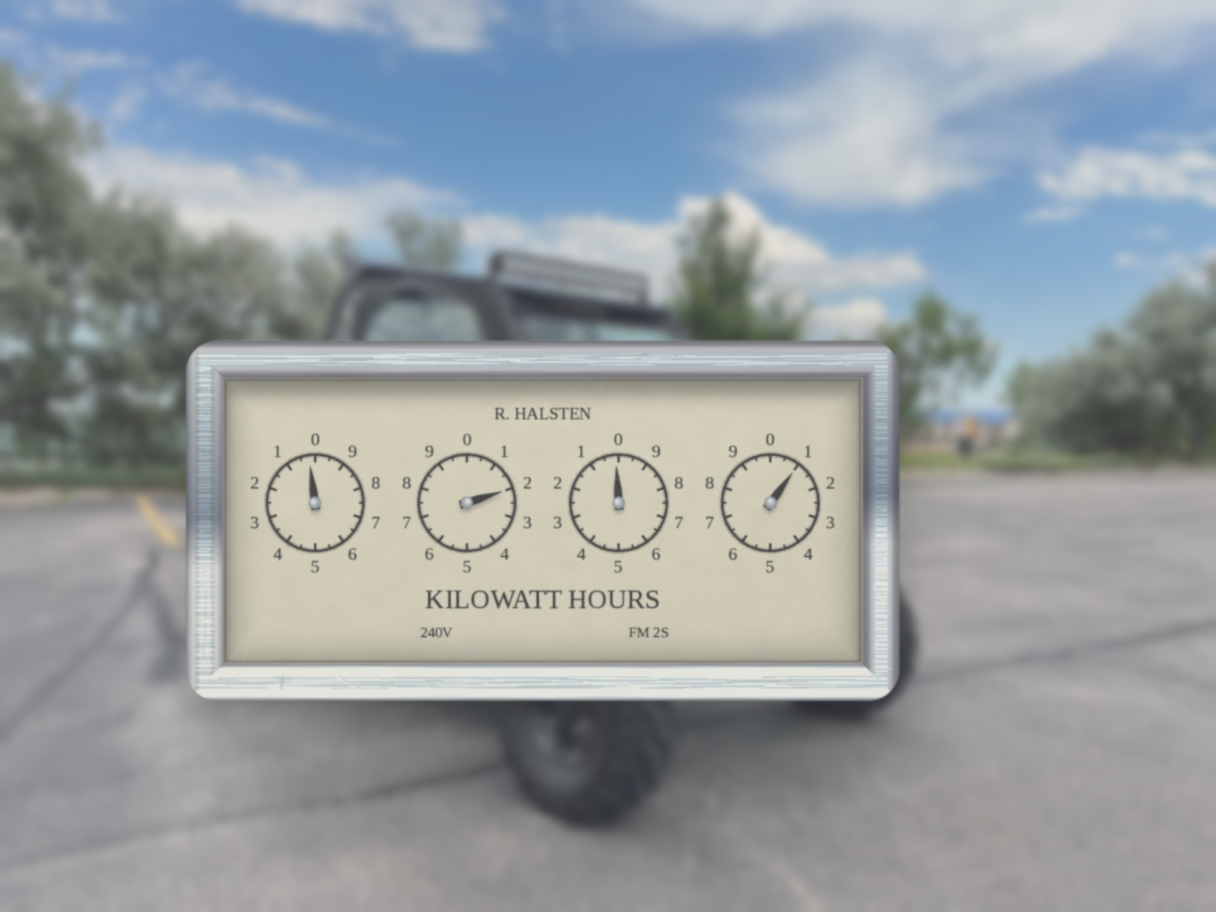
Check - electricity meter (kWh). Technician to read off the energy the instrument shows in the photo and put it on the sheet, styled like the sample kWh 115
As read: kWh 201
